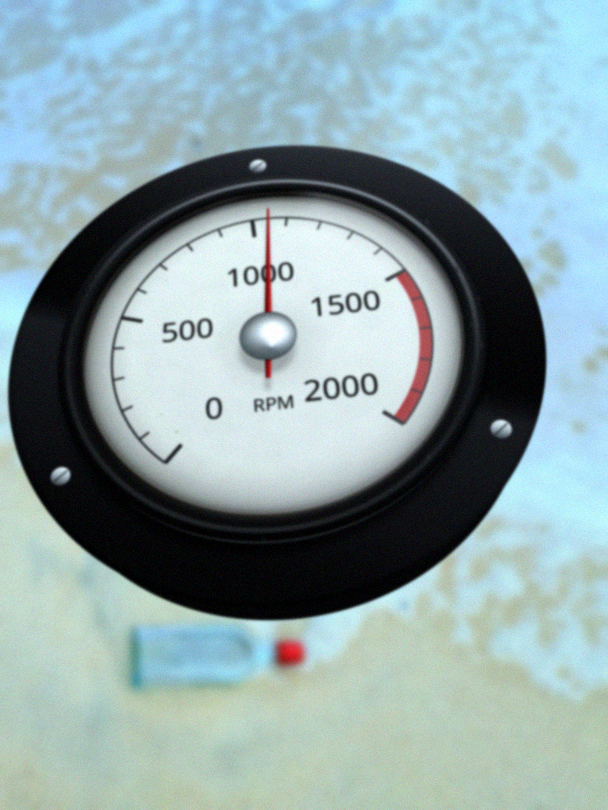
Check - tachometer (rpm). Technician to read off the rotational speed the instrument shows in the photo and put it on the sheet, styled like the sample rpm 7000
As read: rpm 1050
